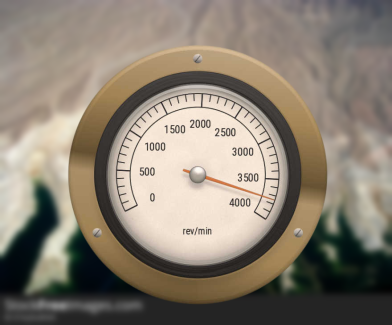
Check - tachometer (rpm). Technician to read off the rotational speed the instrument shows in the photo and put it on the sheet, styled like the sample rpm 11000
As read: rpm 3750
